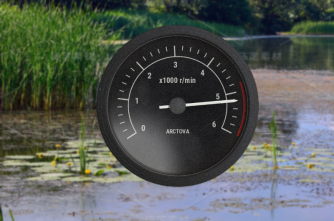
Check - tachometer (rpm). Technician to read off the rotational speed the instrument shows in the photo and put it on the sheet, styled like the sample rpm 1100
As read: rpm 5200
